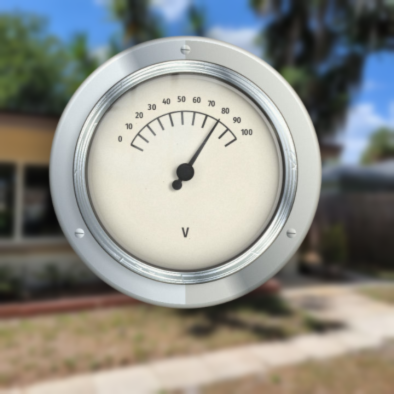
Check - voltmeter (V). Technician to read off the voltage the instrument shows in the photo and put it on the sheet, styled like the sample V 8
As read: V 80
